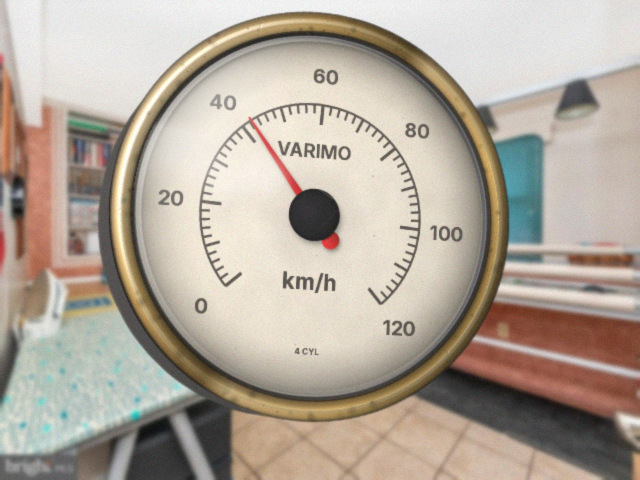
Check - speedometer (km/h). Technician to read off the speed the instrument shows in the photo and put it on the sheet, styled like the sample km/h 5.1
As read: km/h 42
